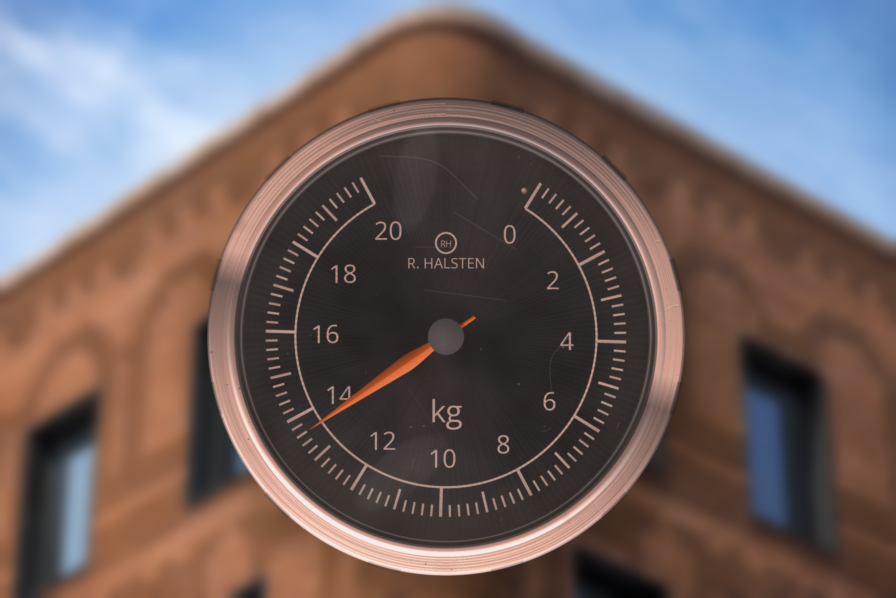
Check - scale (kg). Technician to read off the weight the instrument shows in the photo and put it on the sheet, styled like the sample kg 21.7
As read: kg 13.6
